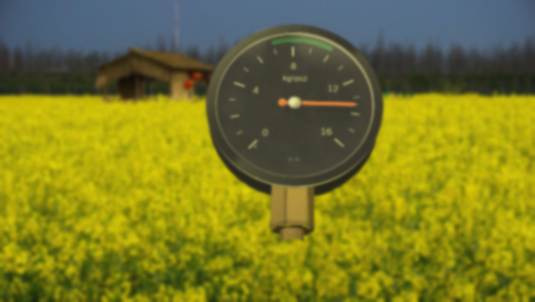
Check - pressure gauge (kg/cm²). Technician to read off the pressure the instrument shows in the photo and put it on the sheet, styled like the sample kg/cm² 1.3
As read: kg/cm² 13.5
